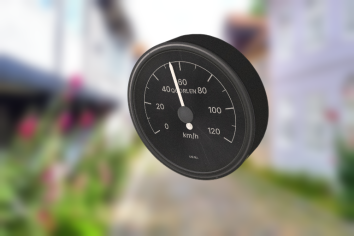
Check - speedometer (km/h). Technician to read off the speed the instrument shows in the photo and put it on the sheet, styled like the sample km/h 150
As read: km/h 55
